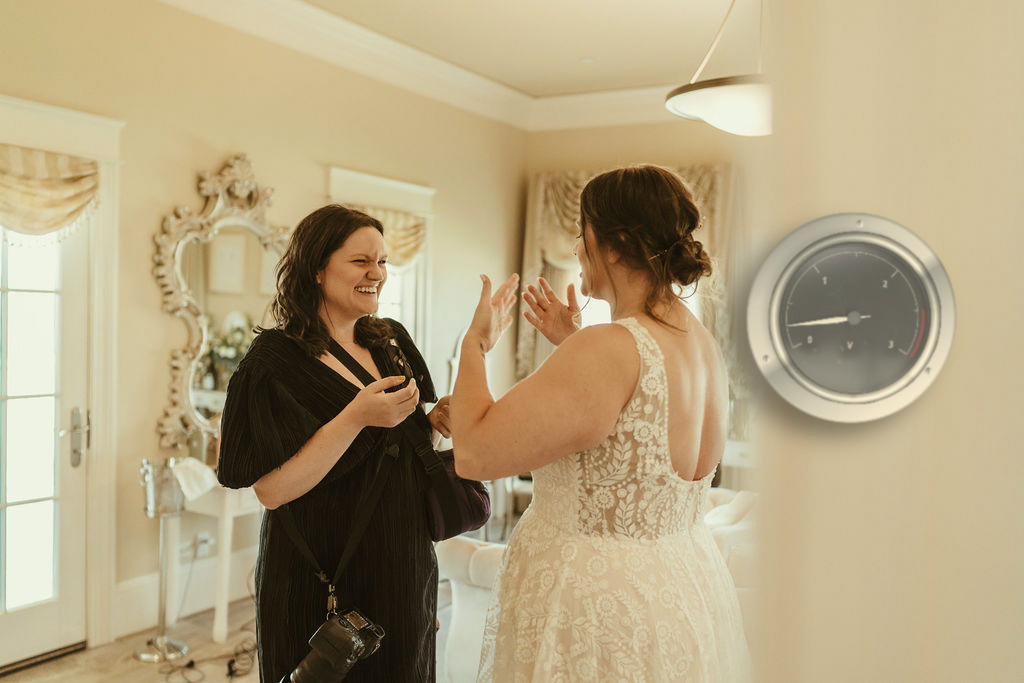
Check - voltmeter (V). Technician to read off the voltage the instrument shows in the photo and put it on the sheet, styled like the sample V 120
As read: V 0.25
